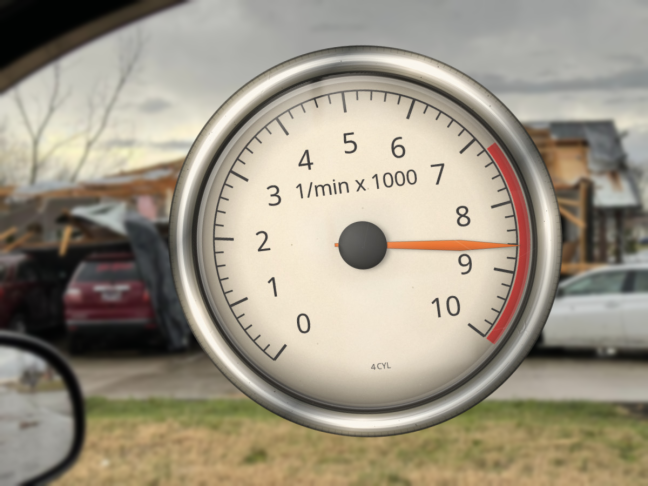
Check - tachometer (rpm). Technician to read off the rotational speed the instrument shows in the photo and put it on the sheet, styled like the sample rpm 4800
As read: rpm 8600
